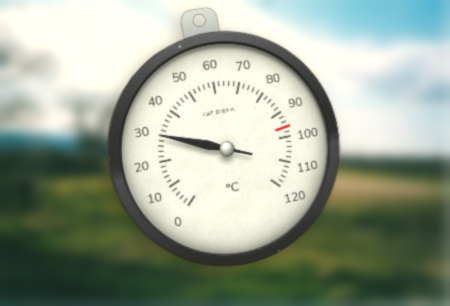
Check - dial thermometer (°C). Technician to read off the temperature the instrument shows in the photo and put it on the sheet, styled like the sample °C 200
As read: °C 30
